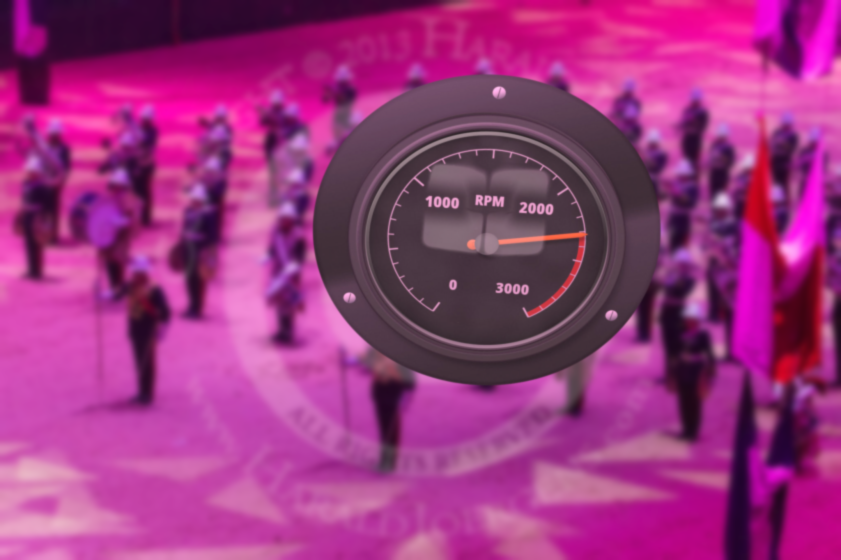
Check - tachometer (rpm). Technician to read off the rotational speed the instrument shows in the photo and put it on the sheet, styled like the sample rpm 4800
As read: rpm 2300
